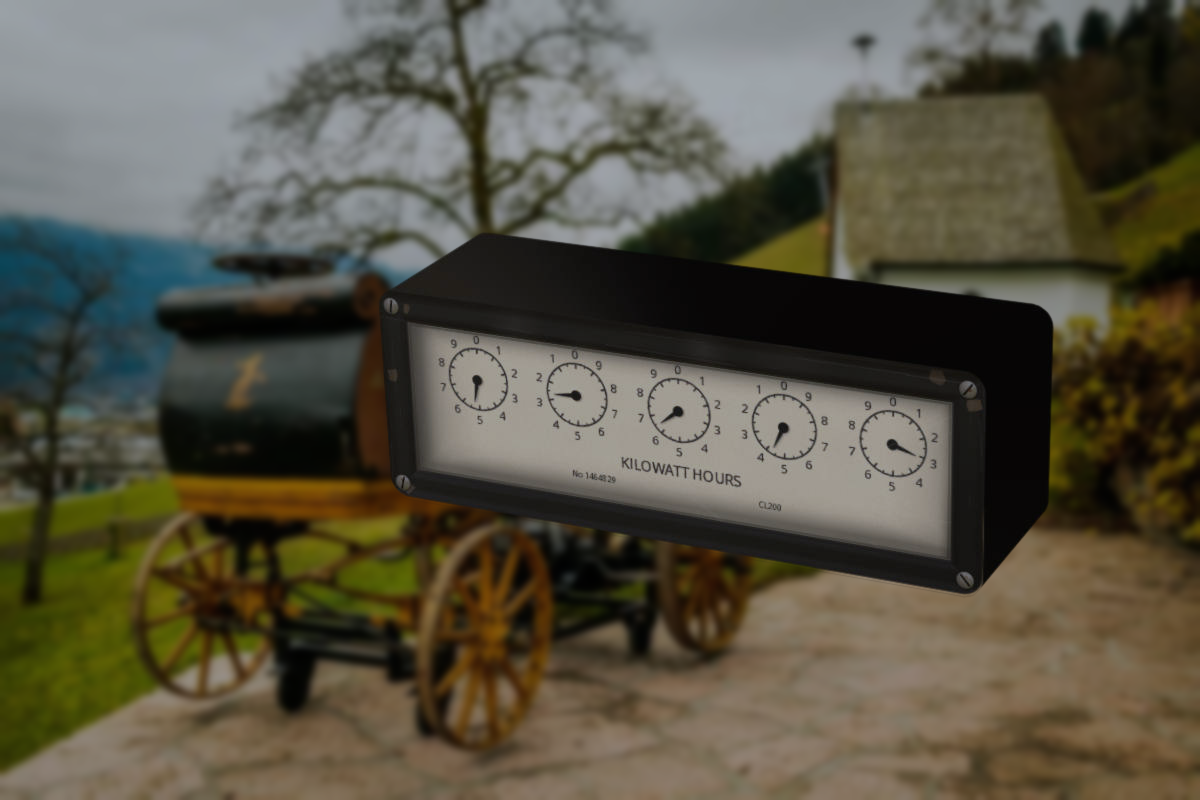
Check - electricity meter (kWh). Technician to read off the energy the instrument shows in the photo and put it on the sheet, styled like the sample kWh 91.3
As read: kWh 52643
